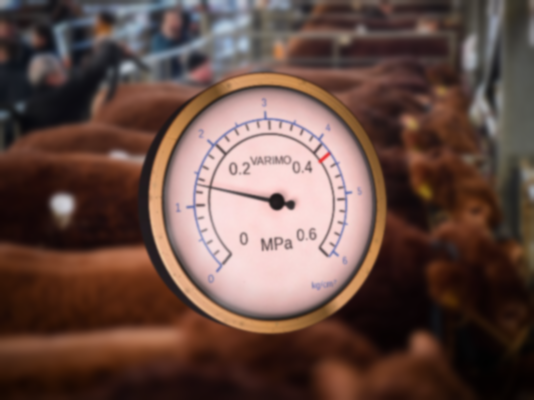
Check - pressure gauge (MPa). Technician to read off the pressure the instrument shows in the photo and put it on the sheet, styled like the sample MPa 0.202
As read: MPa 0.13
